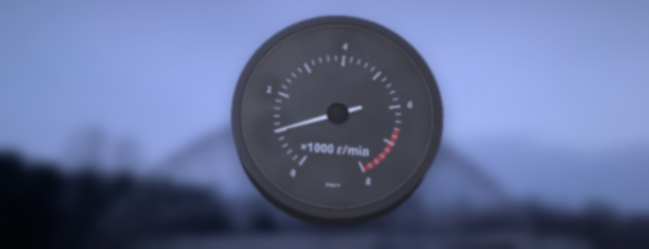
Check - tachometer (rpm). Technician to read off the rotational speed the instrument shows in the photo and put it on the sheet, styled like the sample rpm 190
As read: rpm 1000
